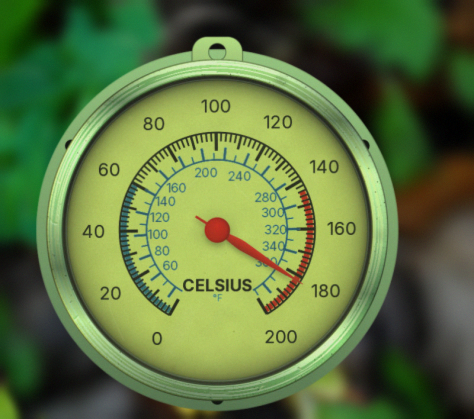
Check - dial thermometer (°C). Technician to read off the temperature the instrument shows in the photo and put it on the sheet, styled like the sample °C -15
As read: °C 182
